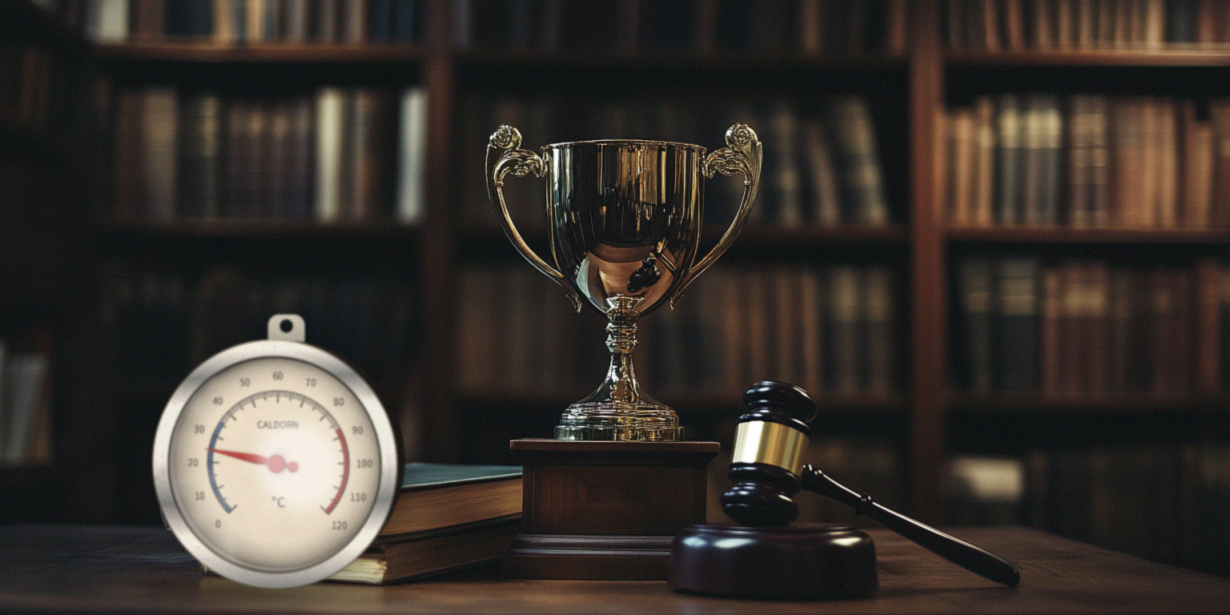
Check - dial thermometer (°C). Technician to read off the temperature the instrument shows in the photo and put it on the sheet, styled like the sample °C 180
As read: °C 25
